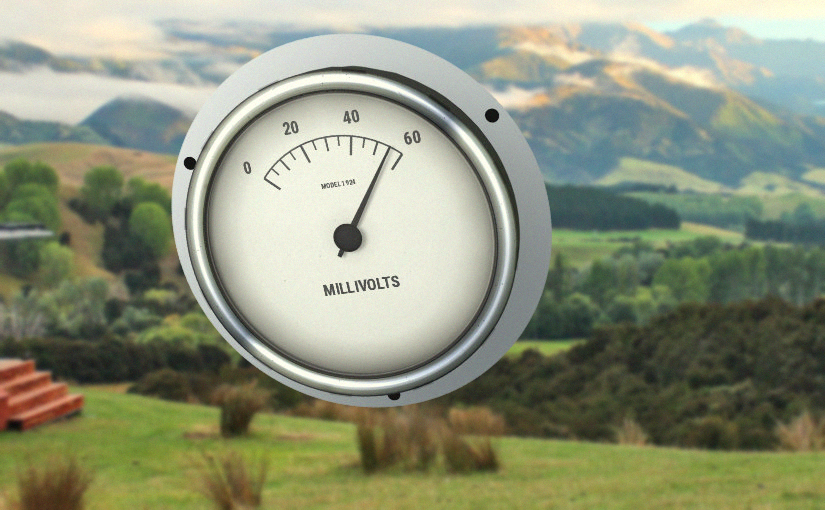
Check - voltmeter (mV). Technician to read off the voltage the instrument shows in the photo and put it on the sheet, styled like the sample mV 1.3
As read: mV 55
